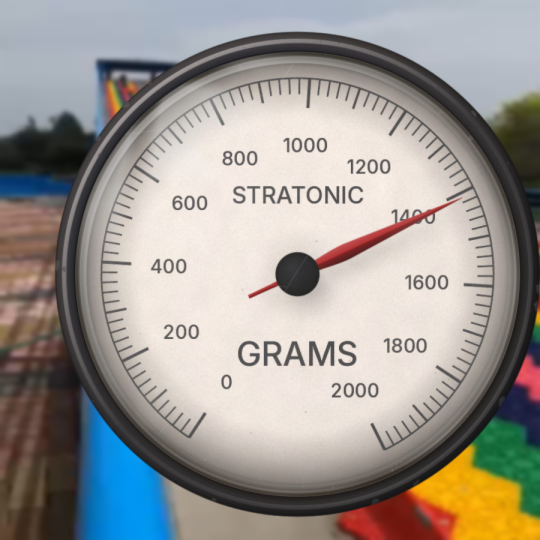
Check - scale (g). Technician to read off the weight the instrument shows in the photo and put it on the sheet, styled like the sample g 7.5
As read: g 1410
